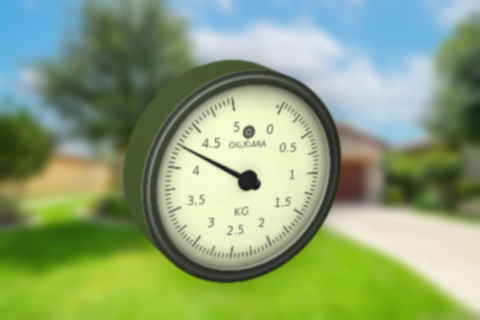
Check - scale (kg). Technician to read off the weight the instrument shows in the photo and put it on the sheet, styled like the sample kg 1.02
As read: kg 4.25
